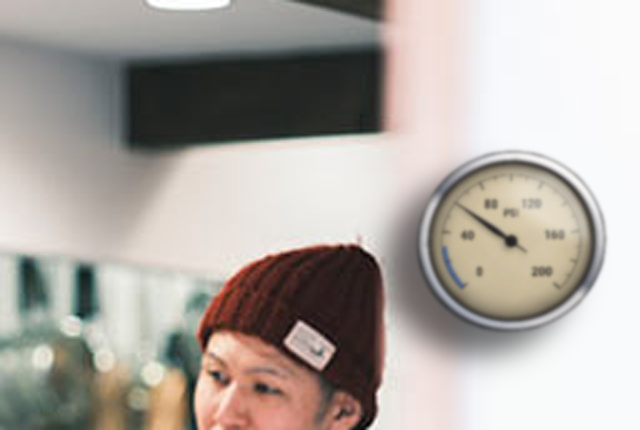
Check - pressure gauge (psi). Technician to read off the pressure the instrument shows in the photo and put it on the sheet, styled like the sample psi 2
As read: psi 60
